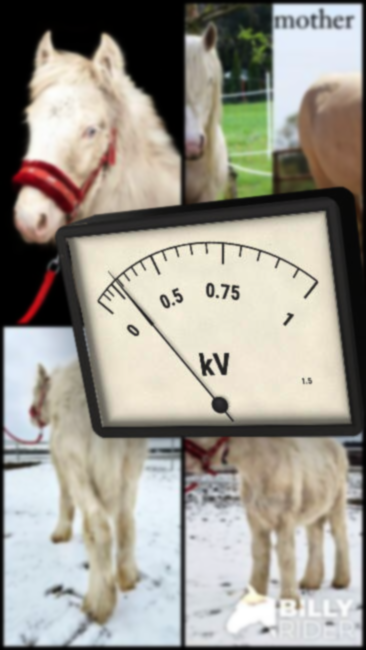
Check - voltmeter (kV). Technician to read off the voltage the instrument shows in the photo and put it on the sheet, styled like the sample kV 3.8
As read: kV 0.3
